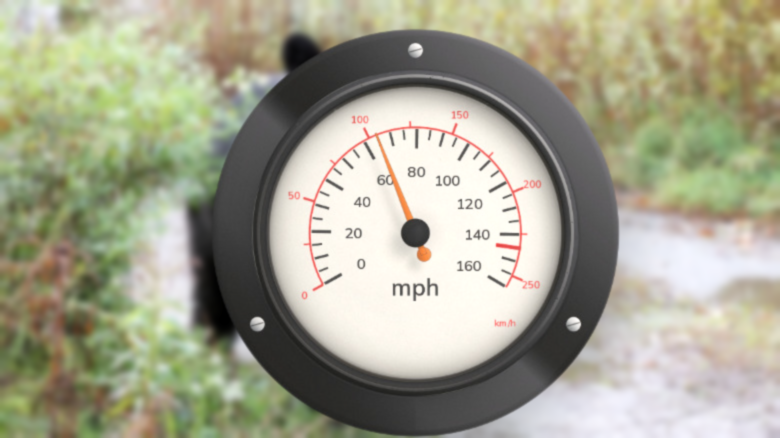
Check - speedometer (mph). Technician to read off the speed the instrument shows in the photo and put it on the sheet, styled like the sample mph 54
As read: mph 65
